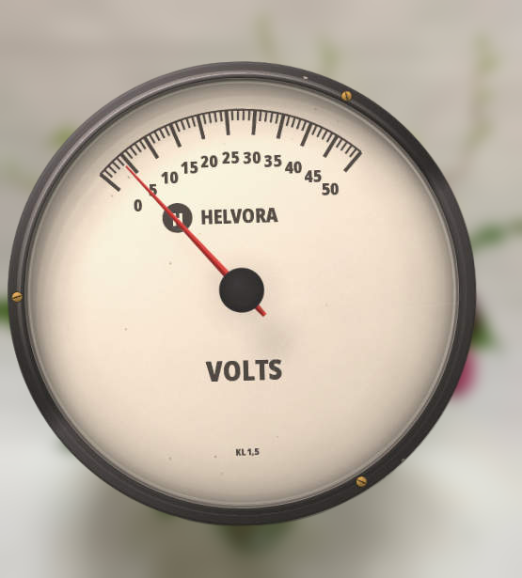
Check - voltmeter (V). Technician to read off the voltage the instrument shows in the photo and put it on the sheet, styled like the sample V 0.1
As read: V 4
